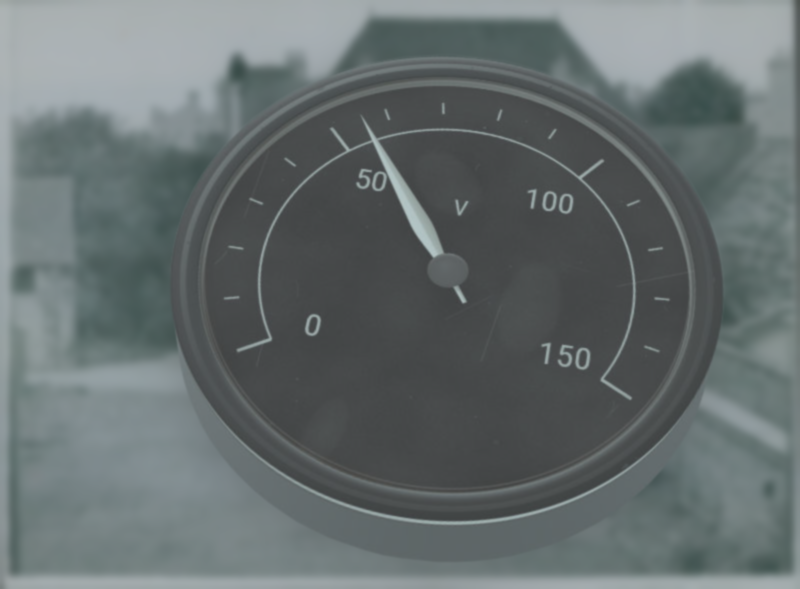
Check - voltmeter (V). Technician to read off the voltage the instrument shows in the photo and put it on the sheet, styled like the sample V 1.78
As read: V 55
